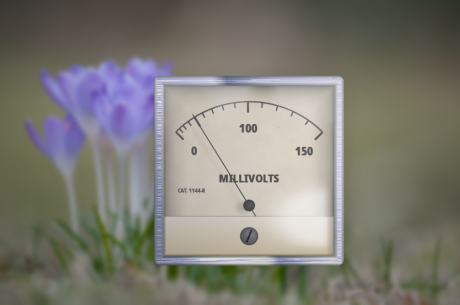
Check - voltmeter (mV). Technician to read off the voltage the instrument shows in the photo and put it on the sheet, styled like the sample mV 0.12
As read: mV 50
